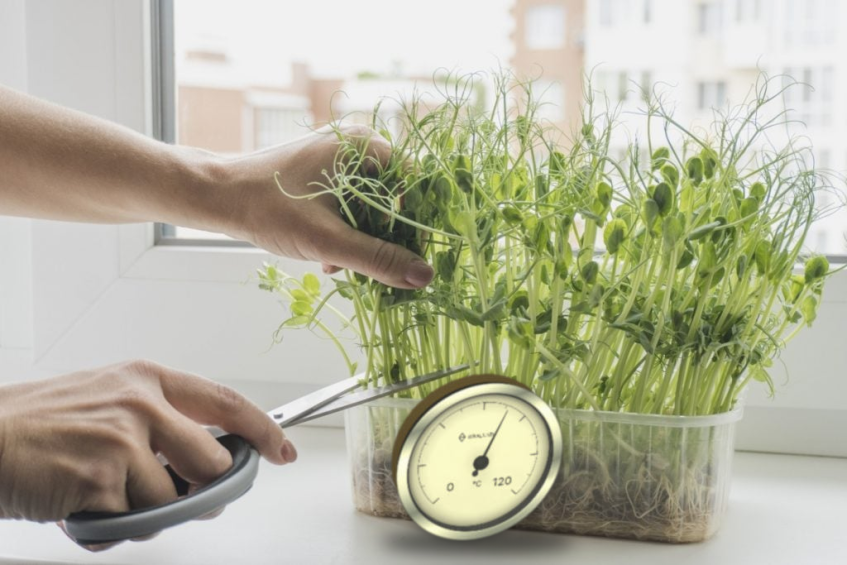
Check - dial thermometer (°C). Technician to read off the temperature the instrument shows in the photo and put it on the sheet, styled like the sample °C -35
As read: °C 70
